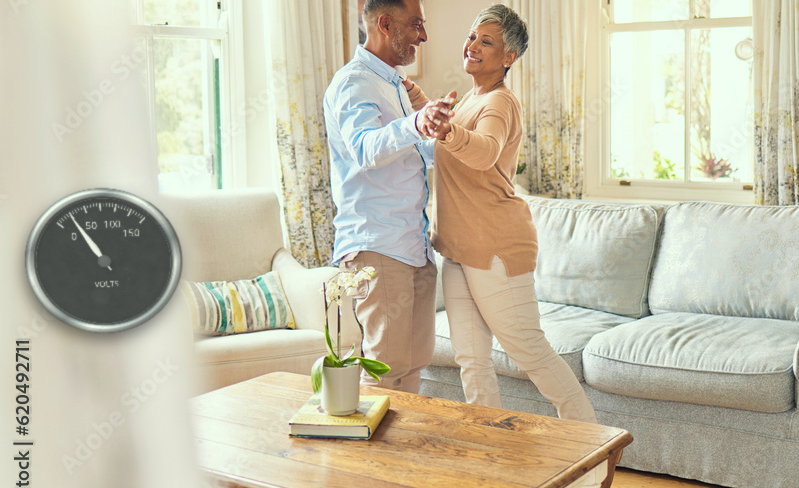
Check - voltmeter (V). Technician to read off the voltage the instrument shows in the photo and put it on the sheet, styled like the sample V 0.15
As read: V 25
